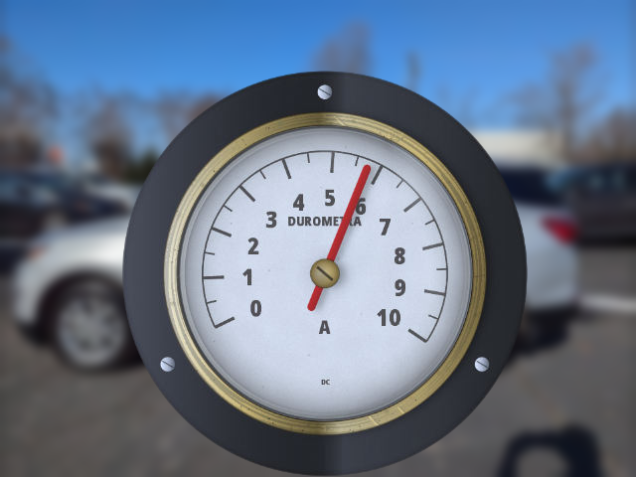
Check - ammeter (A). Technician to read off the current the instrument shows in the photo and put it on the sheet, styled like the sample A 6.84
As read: A 5.75
